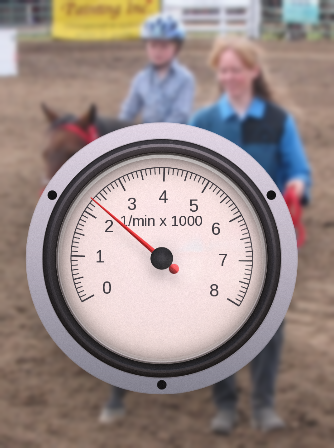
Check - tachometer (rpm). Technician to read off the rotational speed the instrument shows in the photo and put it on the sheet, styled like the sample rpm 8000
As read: rpm 2300
